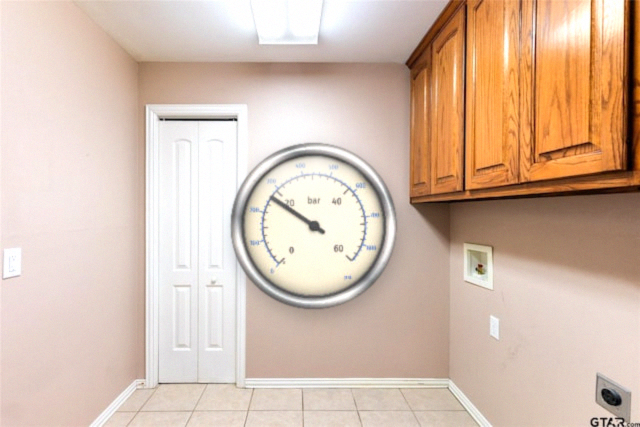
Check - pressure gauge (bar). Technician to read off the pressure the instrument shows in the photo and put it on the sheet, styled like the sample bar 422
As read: bar 18
